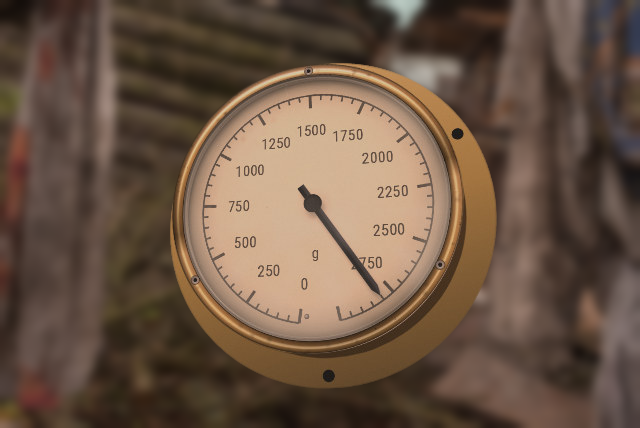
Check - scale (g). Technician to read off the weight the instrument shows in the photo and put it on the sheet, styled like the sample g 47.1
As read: g 2800
